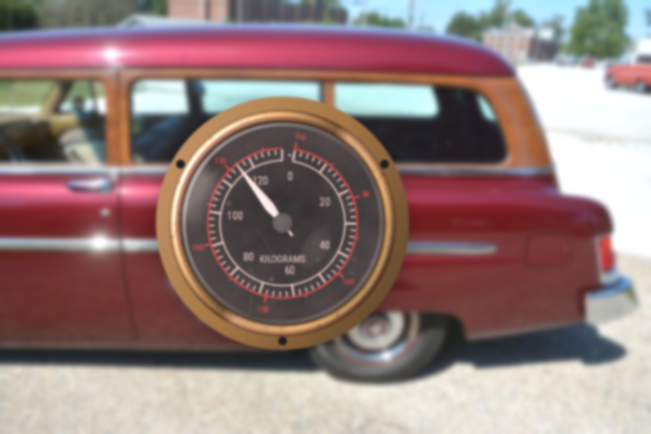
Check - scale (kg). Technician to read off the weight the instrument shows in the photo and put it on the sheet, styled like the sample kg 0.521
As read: kg 116
